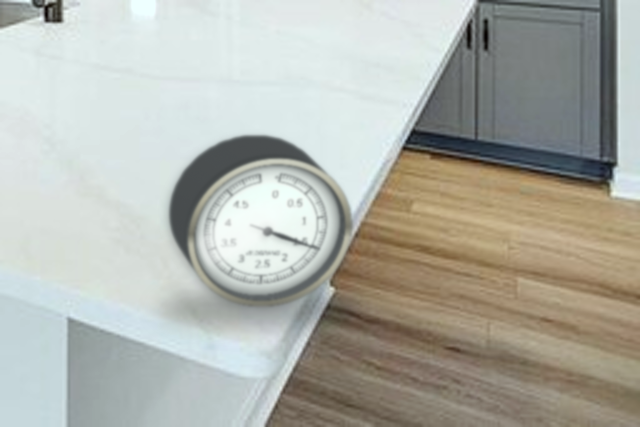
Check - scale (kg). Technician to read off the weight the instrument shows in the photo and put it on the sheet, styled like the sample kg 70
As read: kg 1.5
